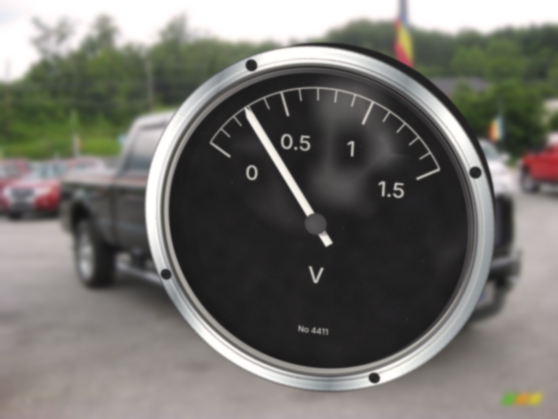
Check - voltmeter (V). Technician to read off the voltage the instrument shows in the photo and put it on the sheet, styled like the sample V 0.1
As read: V 0.3
